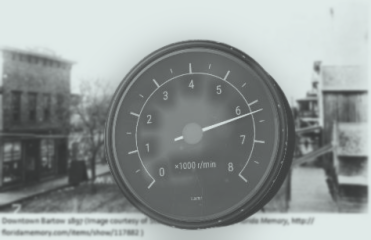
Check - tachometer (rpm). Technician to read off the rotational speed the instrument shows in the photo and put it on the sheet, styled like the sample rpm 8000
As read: rpm 6250
